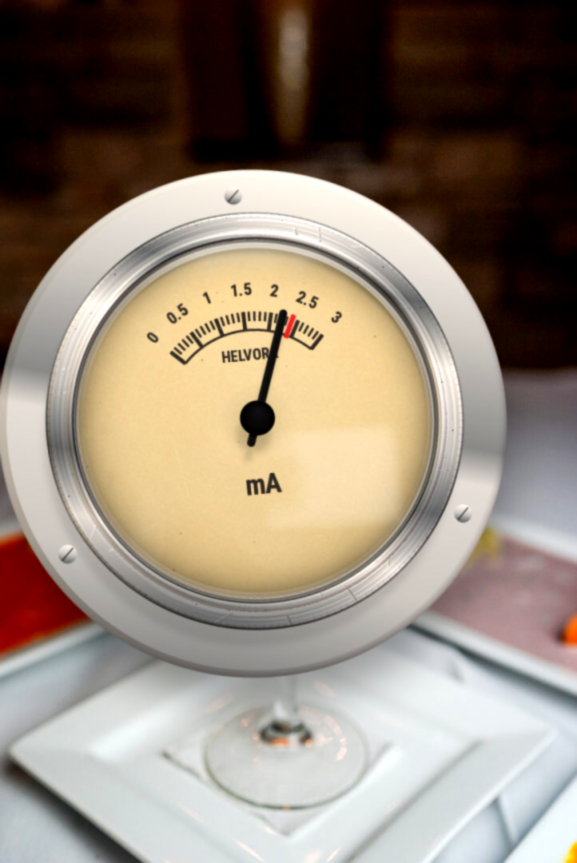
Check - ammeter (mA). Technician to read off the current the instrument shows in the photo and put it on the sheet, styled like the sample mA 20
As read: mA 2.2
